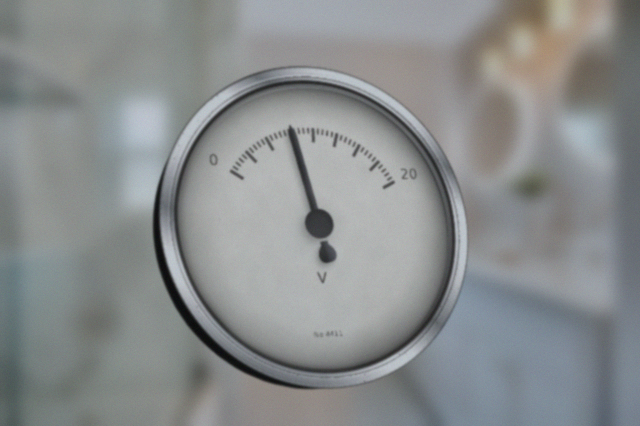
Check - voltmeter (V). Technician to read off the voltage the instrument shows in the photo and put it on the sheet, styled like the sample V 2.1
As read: V 7.5
